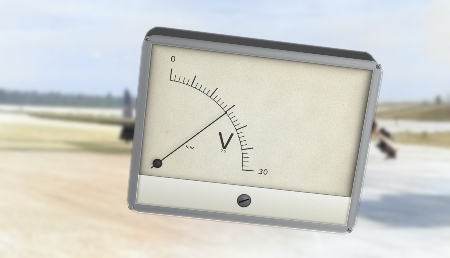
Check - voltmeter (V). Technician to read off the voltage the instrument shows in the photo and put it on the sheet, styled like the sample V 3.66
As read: V 15
